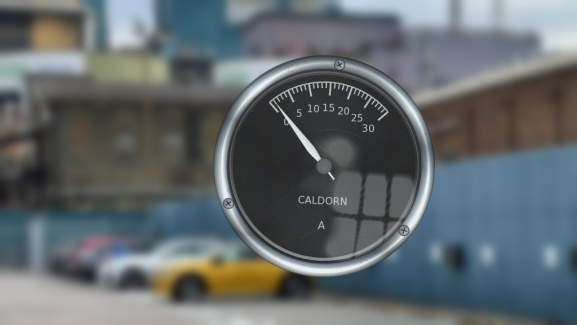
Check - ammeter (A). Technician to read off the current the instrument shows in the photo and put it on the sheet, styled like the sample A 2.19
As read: A 1
